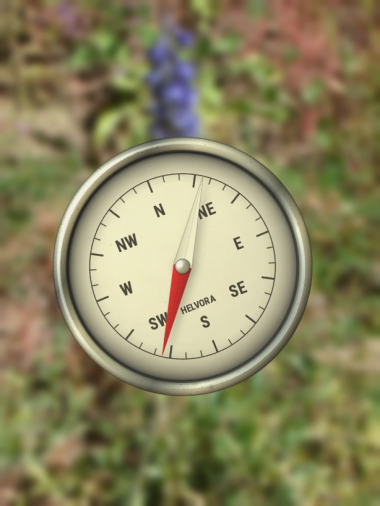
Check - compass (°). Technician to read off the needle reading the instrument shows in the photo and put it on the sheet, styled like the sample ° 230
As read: ° 215
